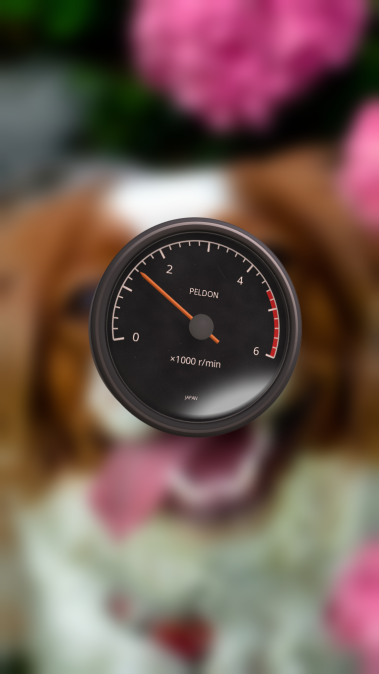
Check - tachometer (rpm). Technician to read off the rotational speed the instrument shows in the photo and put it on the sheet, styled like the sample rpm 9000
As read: rpm 1400
